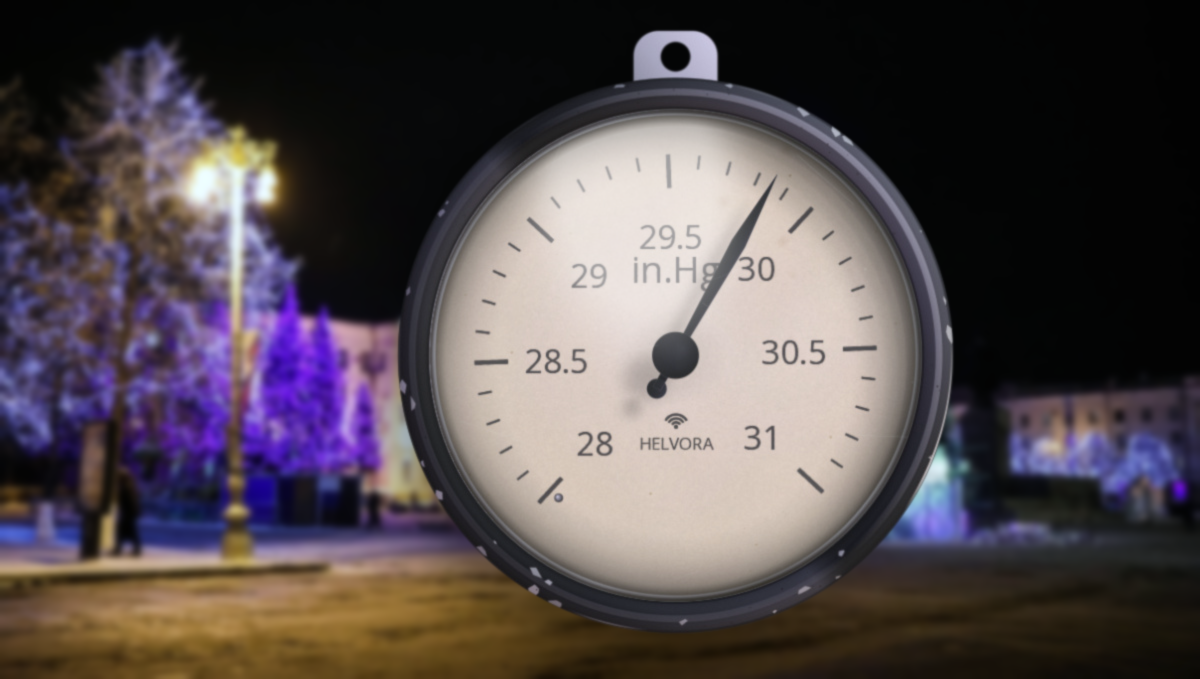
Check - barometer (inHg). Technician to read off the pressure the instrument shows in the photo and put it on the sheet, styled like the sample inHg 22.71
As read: inHg 29.85
